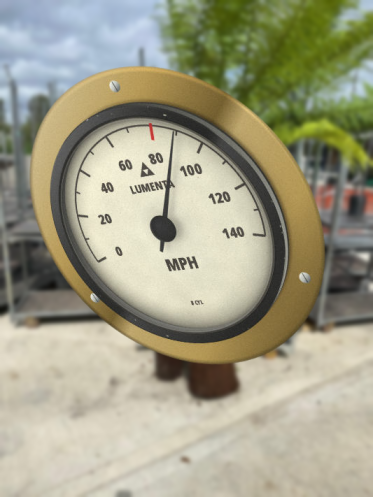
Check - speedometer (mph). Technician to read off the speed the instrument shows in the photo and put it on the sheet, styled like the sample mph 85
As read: mph 90
